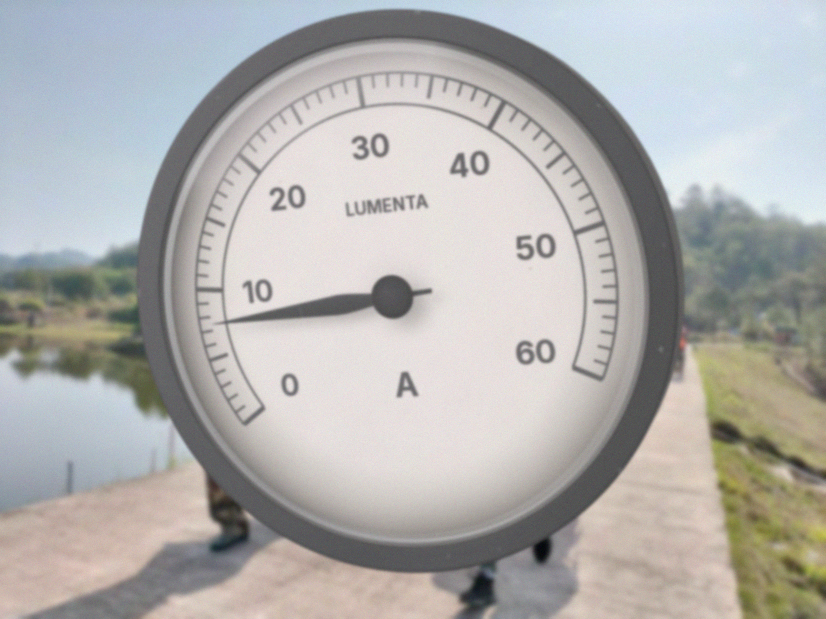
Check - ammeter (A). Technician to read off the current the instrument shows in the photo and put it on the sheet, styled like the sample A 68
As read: A 7.5
